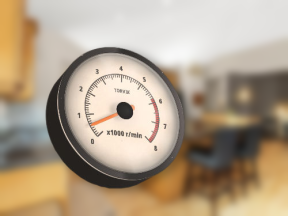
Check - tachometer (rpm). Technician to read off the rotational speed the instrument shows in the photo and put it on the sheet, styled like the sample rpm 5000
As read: rpm 500
